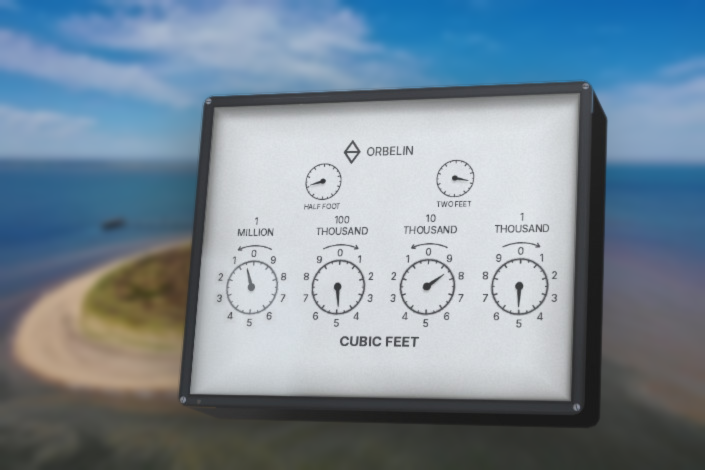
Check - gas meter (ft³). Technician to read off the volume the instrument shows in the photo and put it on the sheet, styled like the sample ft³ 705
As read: ft³ 48500
